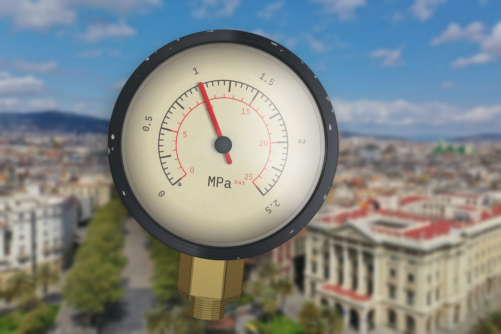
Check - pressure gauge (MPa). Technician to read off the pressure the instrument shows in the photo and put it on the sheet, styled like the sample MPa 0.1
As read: MPa 1
